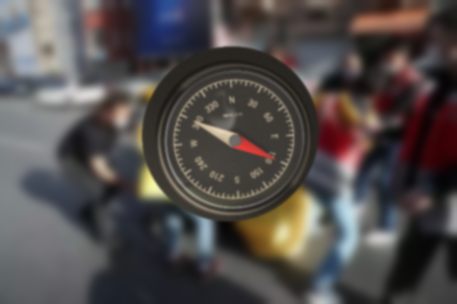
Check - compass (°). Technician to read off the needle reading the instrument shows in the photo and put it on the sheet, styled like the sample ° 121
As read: ° 120
